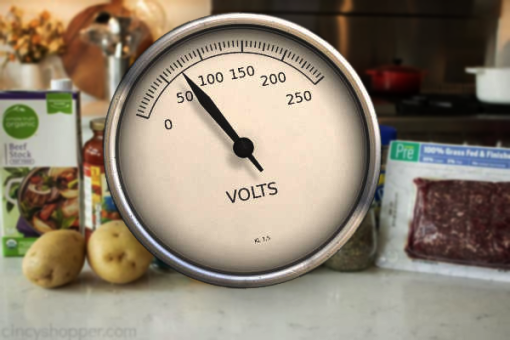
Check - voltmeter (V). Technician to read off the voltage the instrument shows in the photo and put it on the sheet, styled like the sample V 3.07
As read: V 70
